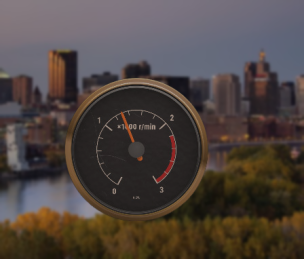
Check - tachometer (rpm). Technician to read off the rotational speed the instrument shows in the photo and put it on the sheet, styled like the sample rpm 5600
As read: rpm 1300
